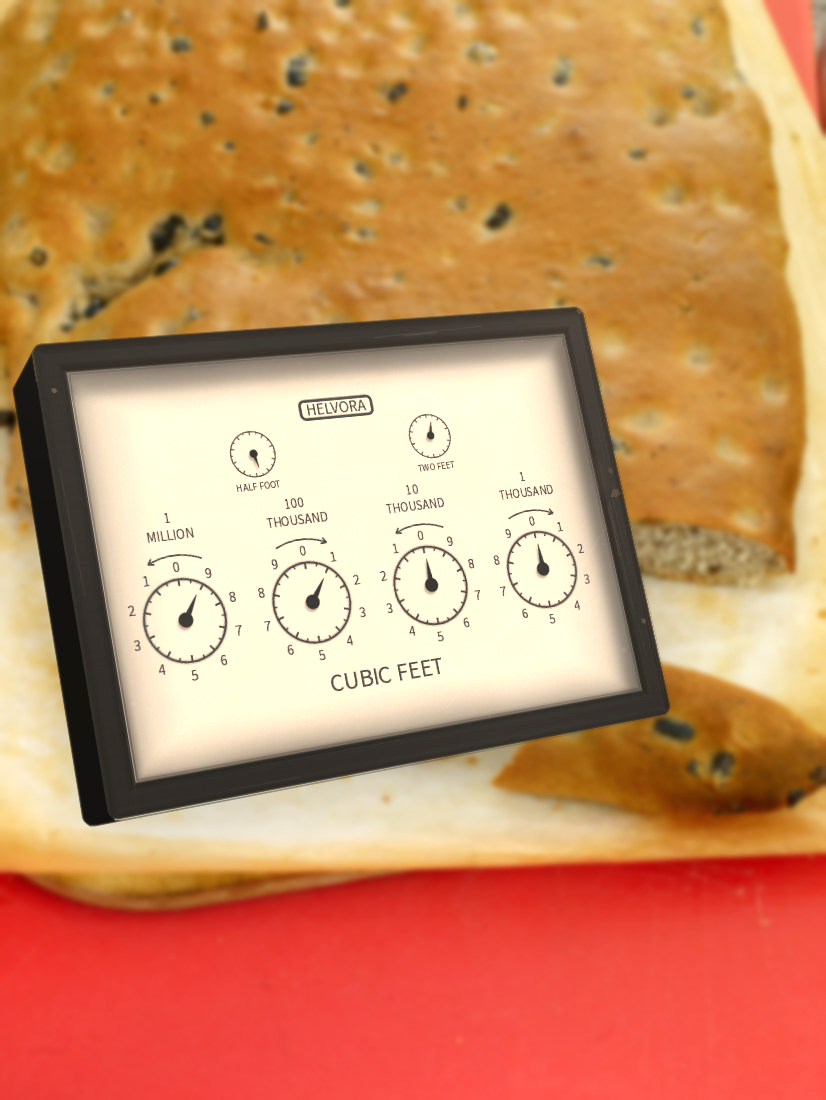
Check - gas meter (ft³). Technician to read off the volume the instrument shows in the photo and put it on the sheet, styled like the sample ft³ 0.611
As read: ft³ 910000
